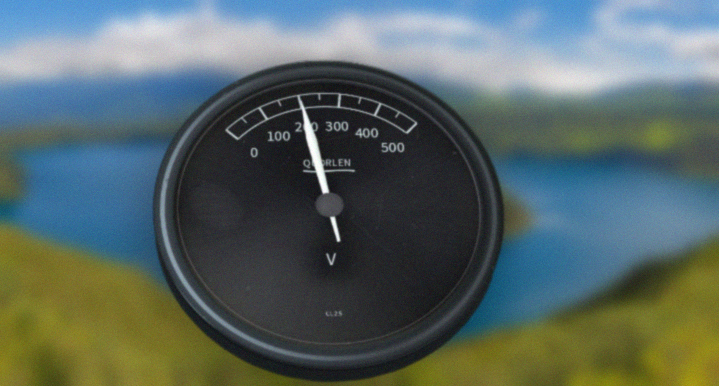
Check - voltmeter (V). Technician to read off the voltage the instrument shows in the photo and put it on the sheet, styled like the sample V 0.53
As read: V 200
